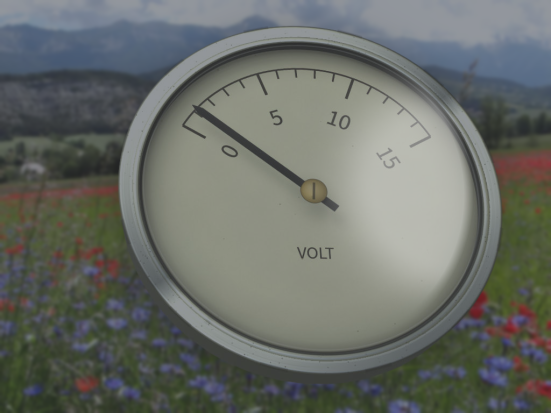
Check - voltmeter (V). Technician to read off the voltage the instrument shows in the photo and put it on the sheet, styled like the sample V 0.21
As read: V 1
